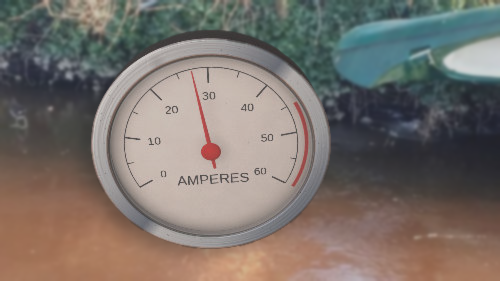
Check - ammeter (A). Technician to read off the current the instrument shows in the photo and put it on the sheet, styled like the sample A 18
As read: A 27.5
